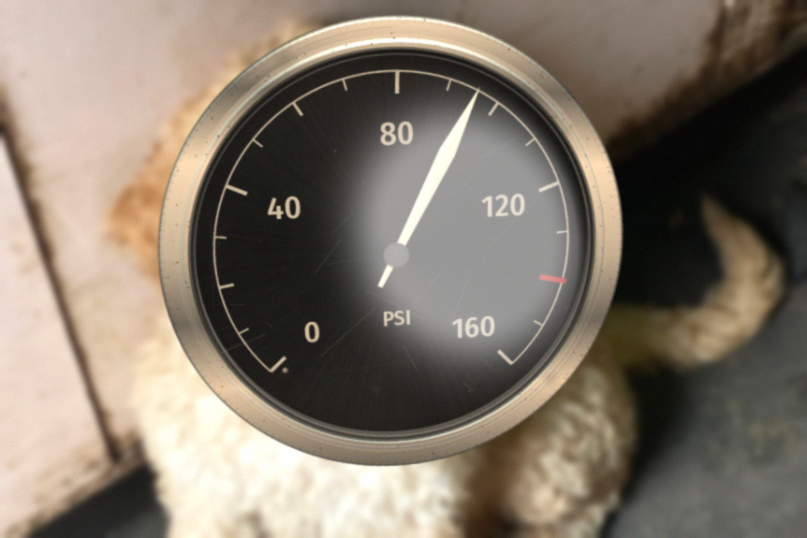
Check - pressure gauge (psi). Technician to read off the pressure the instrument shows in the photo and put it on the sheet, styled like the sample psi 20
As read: psi 95
